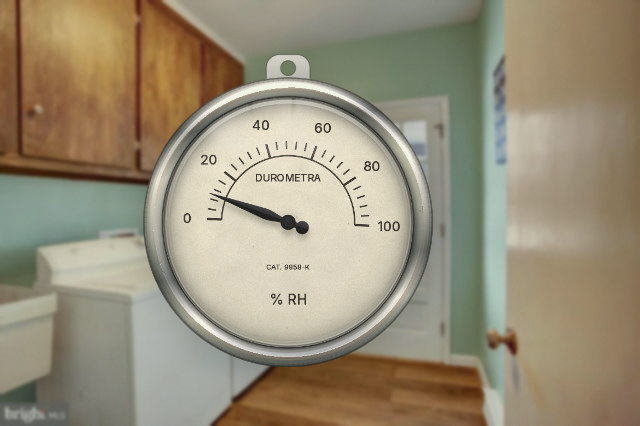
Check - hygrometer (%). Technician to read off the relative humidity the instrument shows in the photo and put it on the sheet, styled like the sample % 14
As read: % 10
